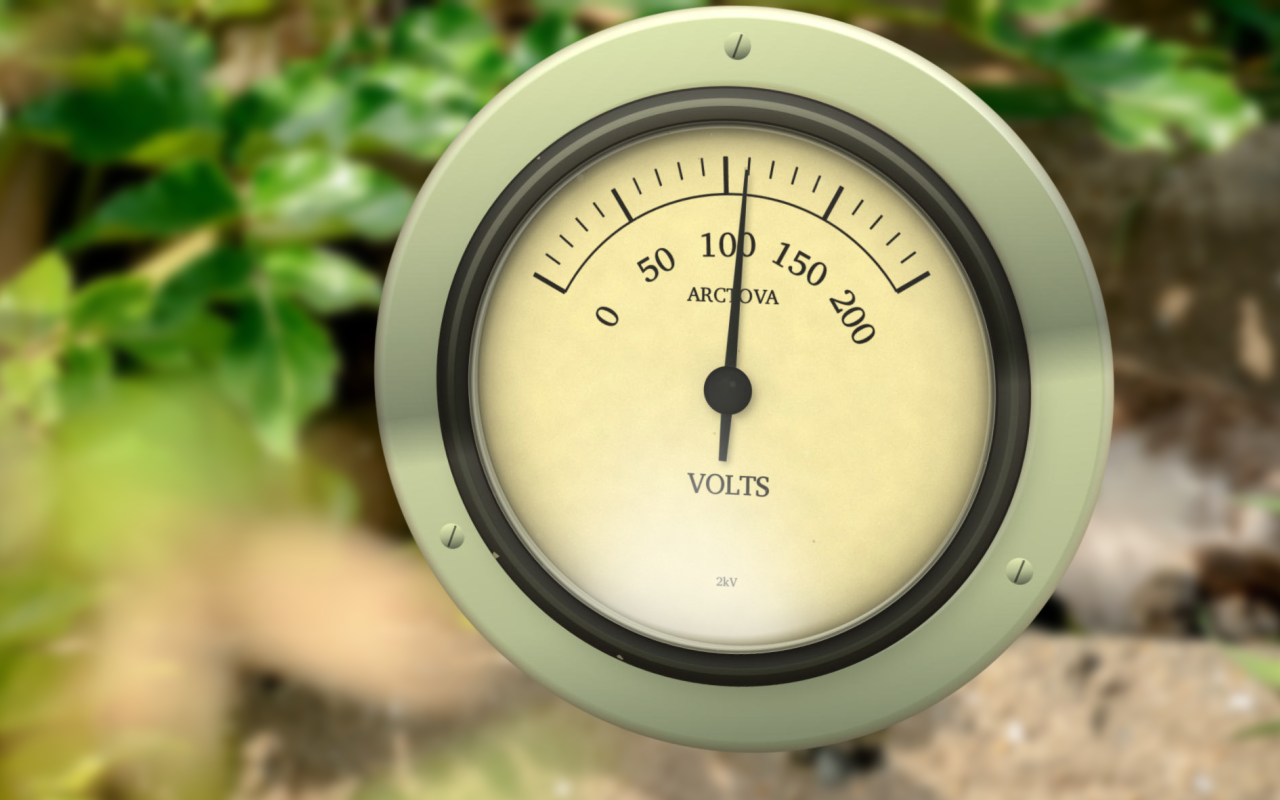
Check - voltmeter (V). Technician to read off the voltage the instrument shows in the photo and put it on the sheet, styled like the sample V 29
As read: V 110
